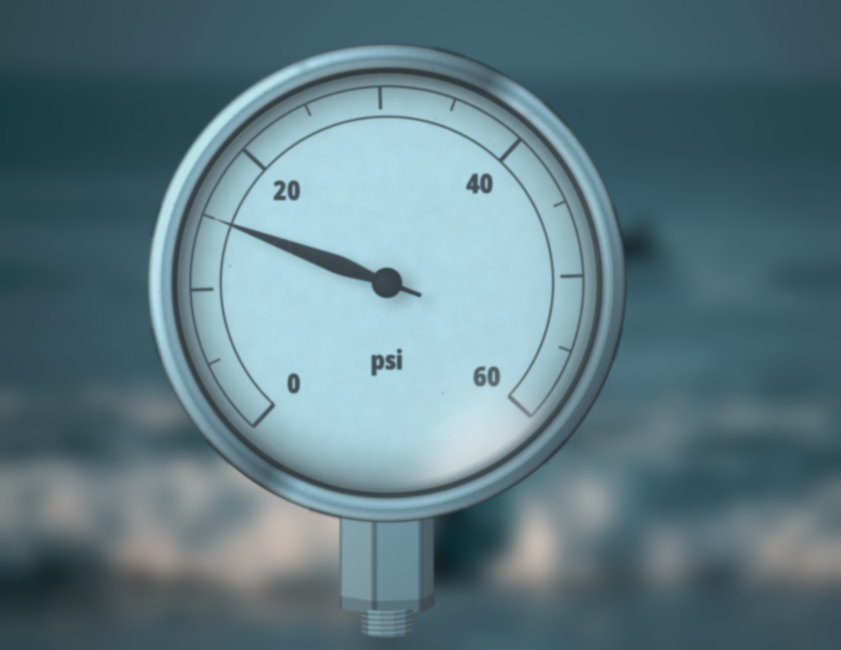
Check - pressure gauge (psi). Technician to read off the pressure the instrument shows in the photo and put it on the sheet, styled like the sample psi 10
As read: psi 15
